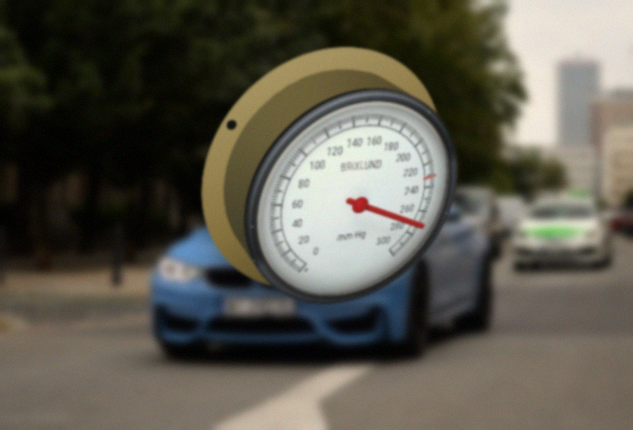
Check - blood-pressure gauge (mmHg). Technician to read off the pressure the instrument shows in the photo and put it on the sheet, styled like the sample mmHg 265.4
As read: mmHg 270
